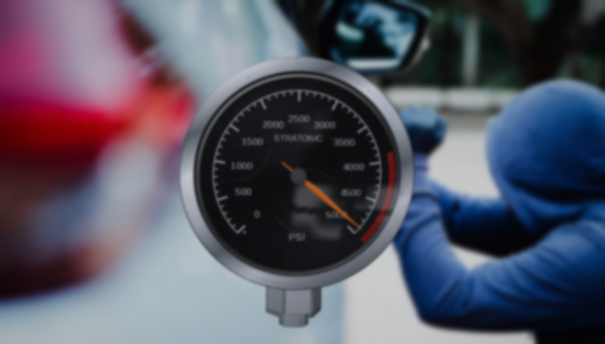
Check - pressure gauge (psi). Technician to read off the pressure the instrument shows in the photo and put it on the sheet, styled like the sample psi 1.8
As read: psi 4900
